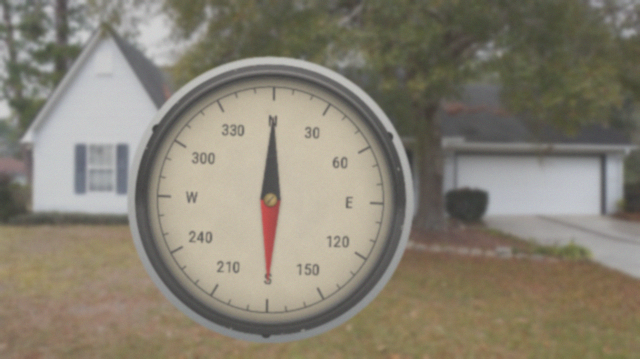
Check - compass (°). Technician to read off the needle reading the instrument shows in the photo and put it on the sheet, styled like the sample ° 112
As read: ° 180
